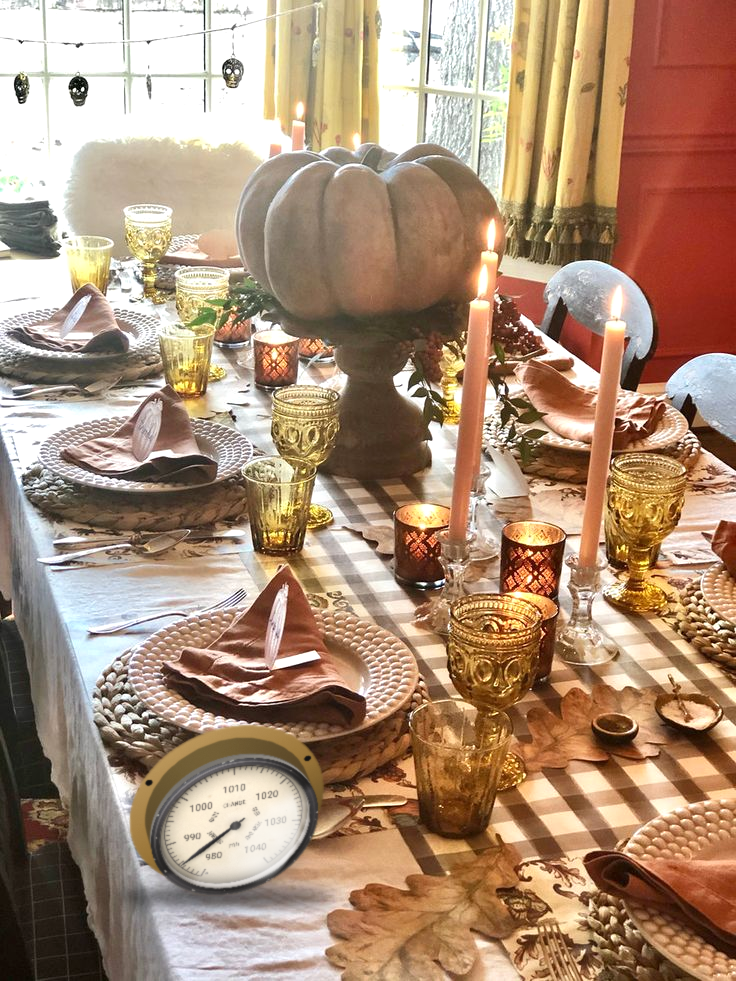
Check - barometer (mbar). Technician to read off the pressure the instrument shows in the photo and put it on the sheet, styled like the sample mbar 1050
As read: mbar 985
